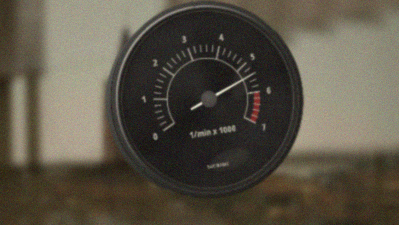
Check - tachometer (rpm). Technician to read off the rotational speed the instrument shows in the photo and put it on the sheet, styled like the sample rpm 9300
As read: rpm 5400
